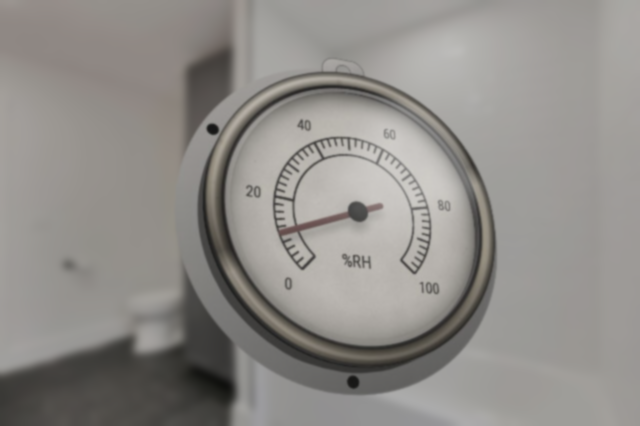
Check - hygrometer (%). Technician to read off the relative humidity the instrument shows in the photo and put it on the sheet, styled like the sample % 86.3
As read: % 10
